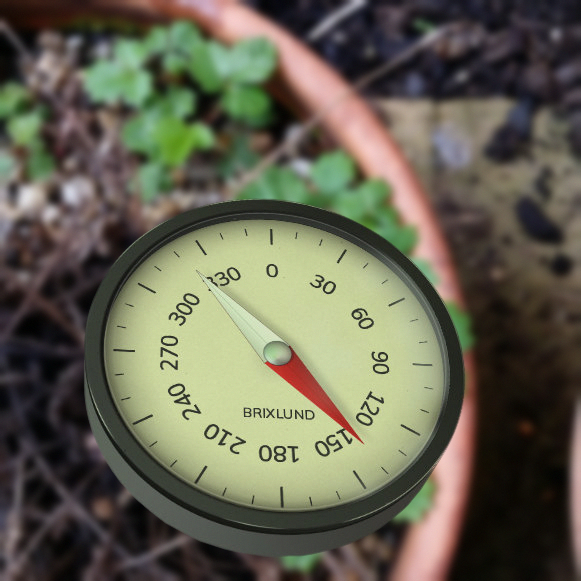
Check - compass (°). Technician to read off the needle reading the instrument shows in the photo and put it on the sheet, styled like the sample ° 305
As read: ° 140
